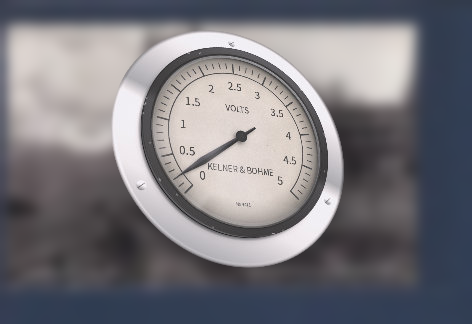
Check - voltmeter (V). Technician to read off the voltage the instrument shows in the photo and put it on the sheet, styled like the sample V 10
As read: V 0.2
